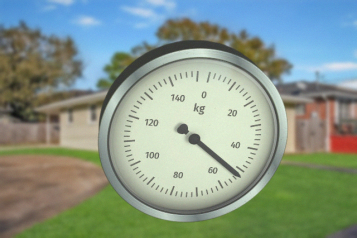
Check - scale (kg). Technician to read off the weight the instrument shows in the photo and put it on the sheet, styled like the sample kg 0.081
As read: kg 52
